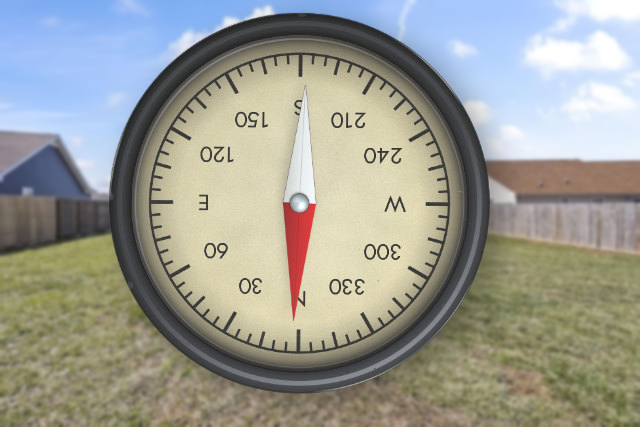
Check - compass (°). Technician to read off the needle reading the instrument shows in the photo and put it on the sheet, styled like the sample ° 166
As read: ° 2.5
